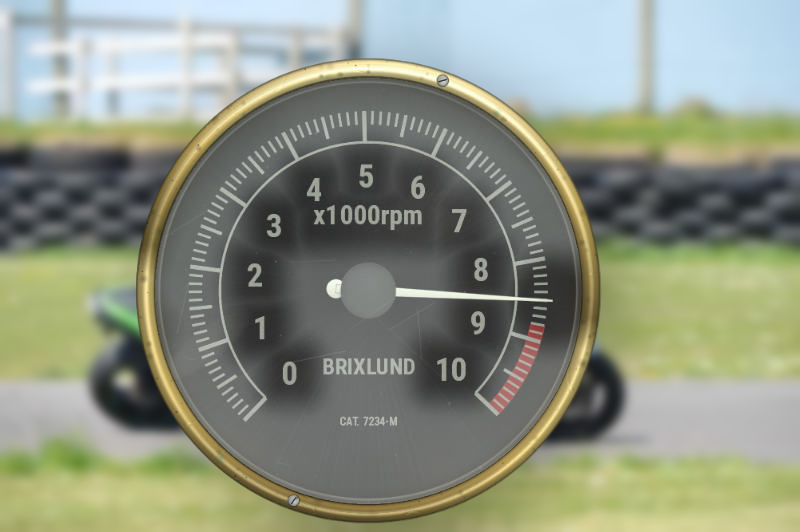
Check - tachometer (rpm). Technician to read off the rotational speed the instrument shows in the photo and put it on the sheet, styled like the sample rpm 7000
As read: rpm 8500
